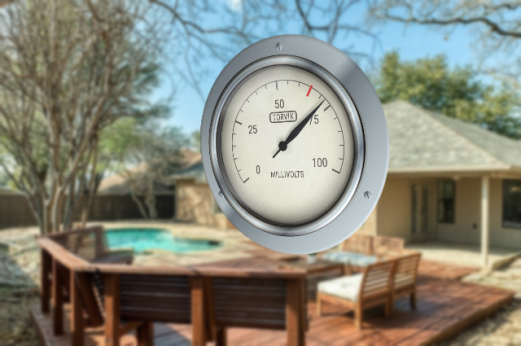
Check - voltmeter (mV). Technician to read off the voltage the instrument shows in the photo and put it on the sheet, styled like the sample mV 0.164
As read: mV 72.5
